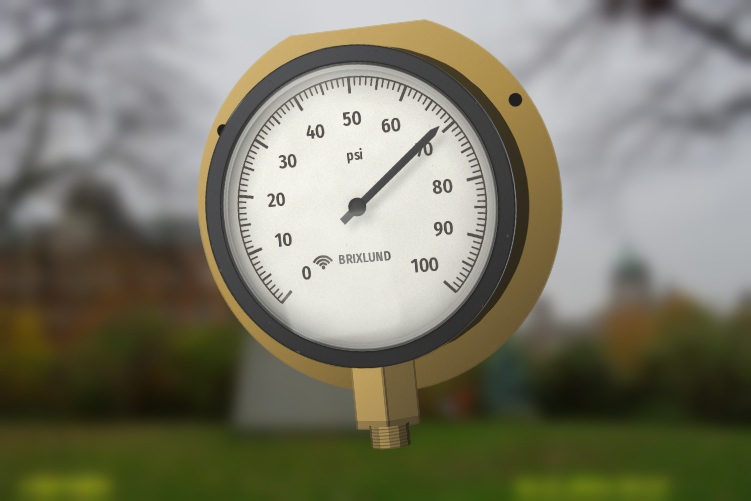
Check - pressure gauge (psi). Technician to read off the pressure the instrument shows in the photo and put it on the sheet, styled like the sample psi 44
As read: psi 69
